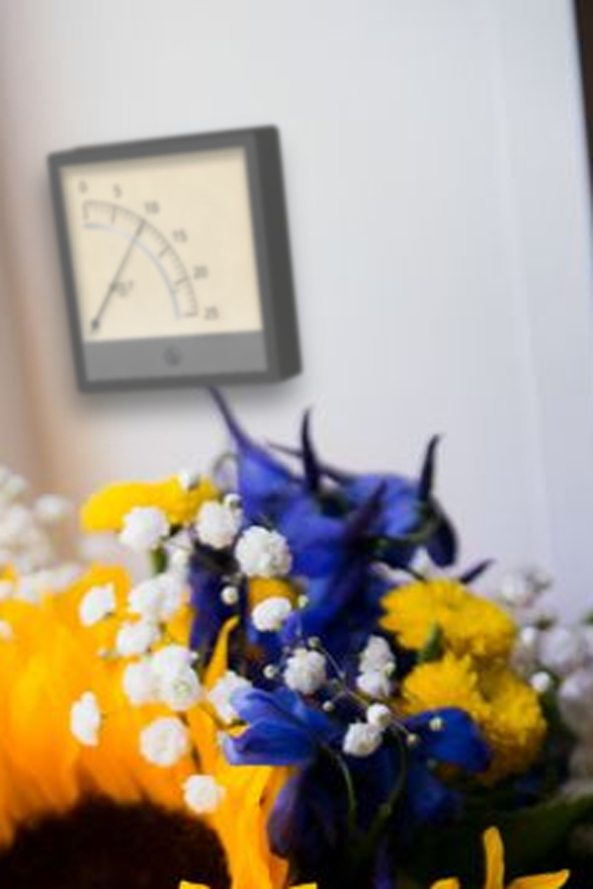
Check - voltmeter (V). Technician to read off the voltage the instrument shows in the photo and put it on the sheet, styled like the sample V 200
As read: V 10
